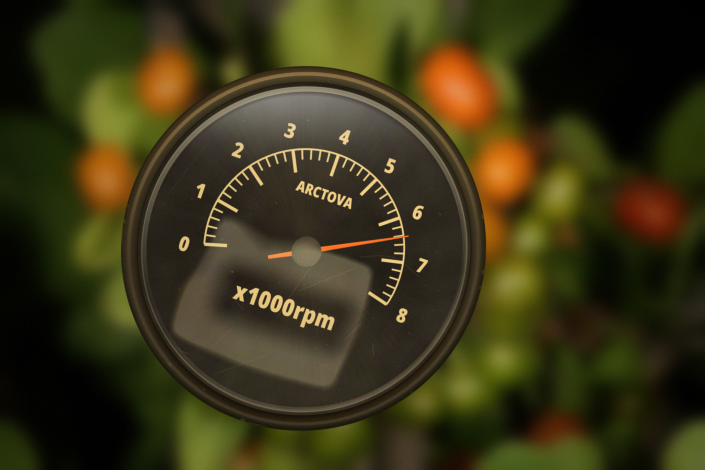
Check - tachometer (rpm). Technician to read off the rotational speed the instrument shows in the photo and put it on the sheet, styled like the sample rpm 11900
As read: rpm 6400
